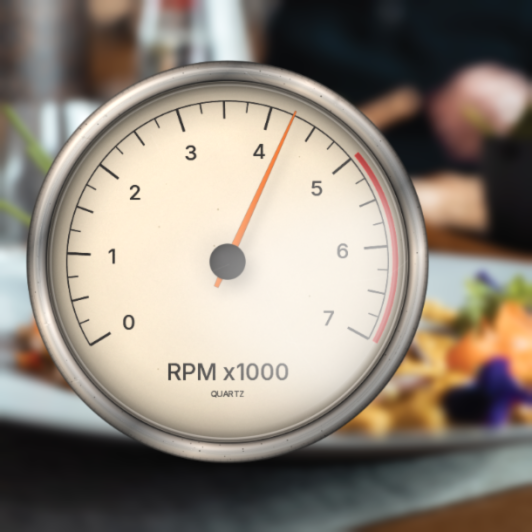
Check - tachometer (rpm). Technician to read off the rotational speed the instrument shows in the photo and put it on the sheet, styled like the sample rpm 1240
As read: rpm 4250
